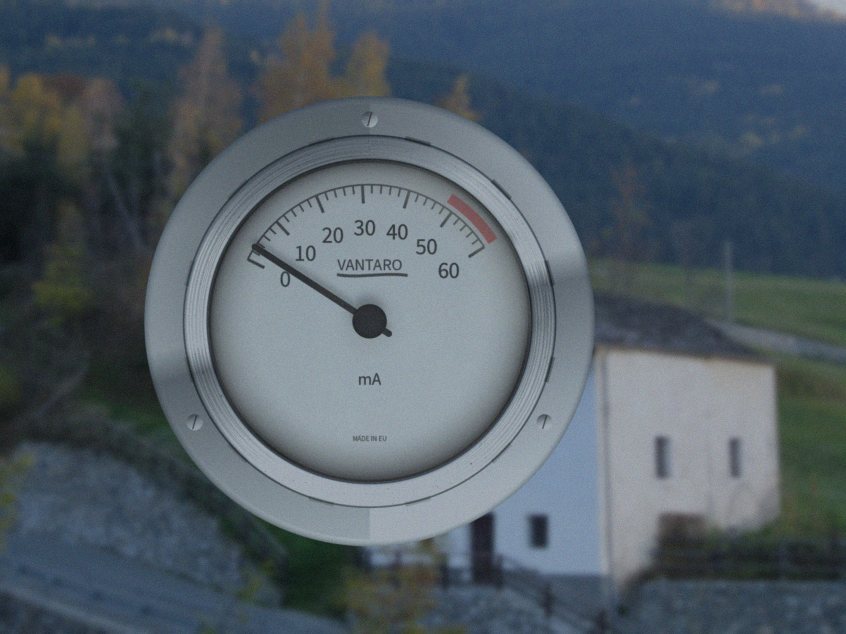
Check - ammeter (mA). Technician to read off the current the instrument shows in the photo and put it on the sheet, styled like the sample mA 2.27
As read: mA 3
